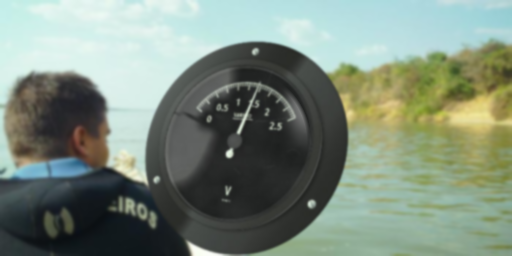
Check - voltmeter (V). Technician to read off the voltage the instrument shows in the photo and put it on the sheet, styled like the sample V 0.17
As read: V 1.5
